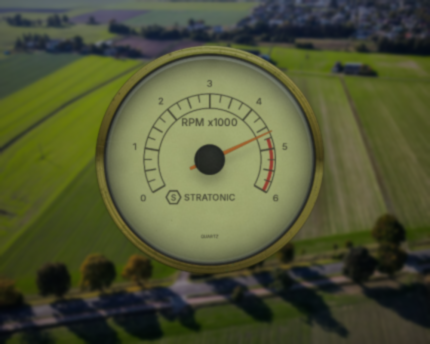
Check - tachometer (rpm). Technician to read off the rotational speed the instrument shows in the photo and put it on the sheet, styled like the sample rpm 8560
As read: rpm 4625
